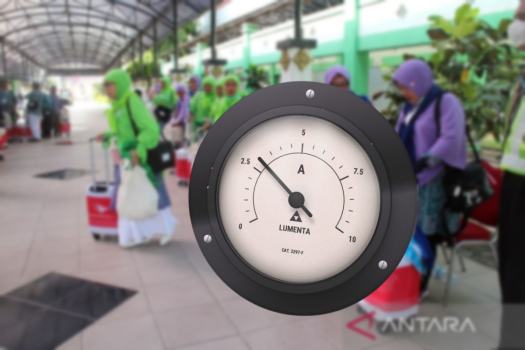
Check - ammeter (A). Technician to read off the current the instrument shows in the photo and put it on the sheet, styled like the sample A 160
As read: A 3
